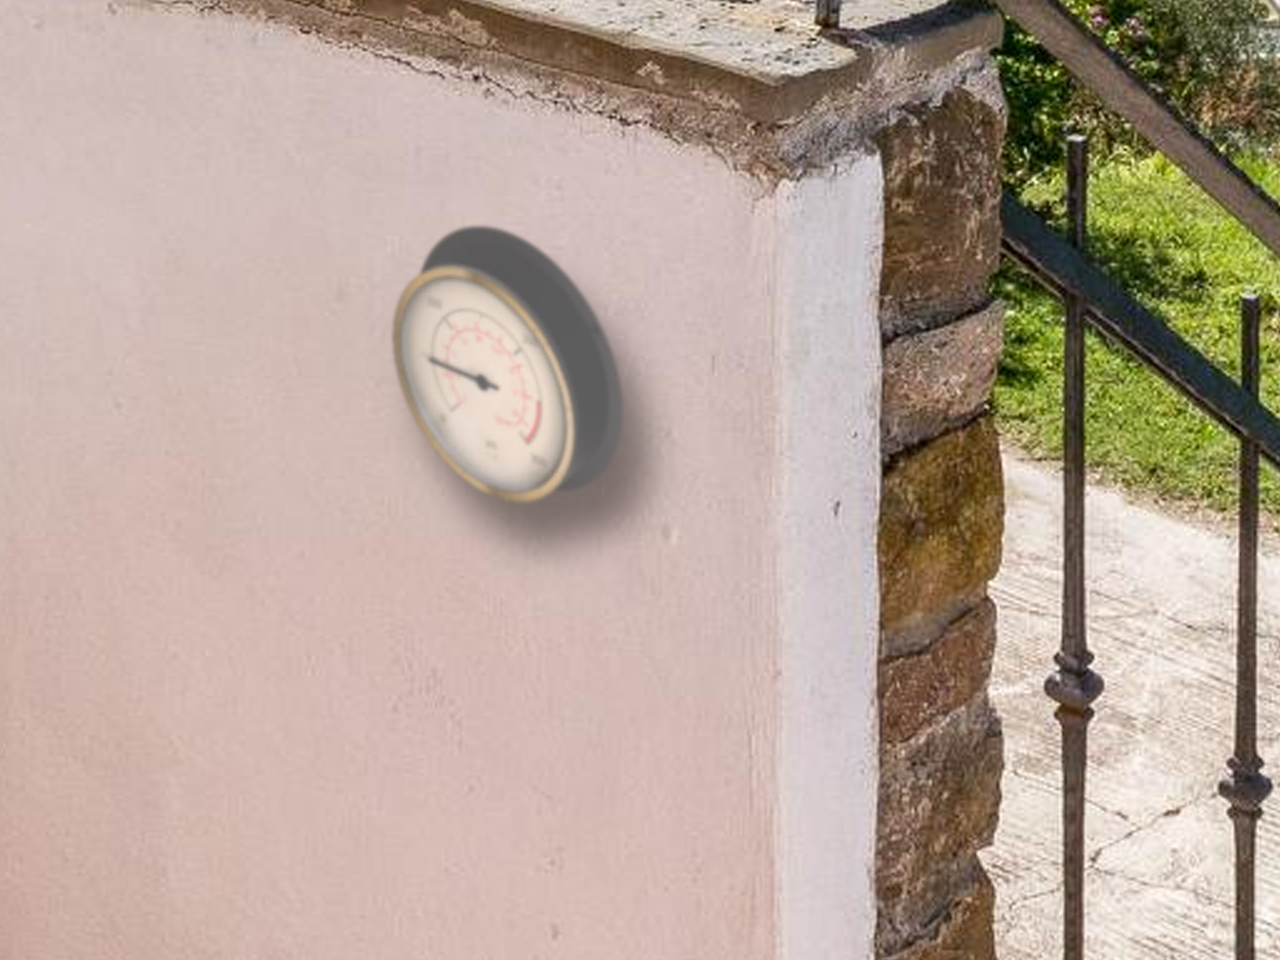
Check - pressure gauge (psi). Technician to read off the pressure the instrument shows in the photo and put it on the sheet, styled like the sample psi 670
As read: psi 50
